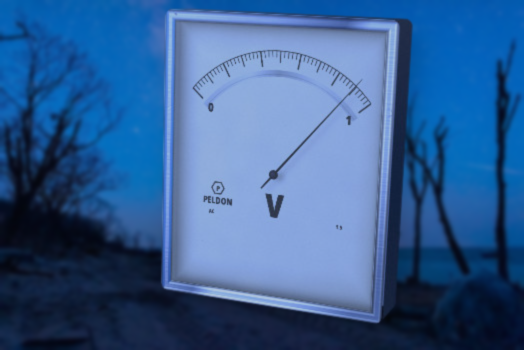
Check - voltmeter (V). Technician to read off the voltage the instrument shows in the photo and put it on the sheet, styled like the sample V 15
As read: V 0.9
